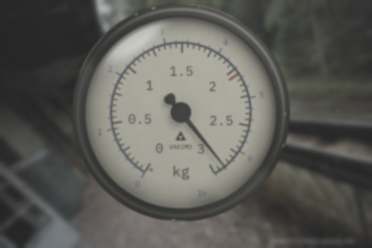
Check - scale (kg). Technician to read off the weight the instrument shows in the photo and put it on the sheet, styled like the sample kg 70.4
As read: kg 2.9
